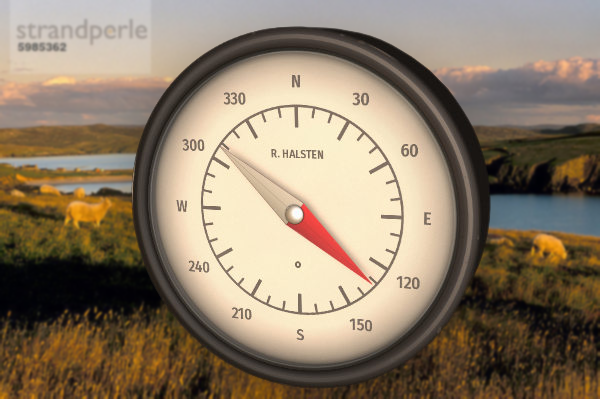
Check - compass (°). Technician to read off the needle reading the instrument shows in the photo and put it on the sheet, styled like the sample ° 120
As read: ° 130
